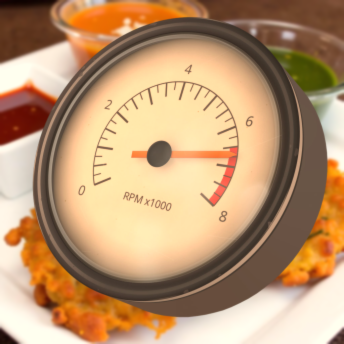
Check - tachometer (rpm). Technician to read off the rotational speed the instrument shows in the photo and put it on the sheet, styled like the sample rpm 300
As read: rpm 6750
